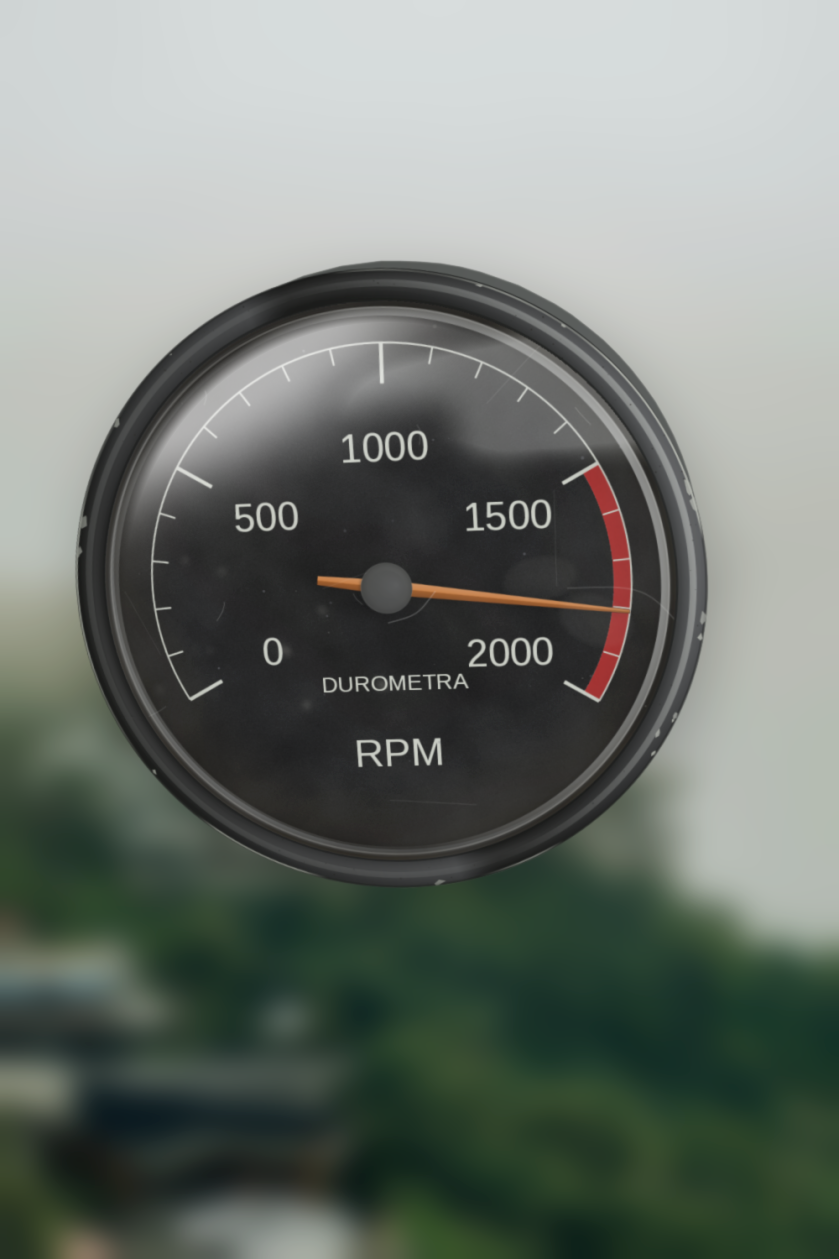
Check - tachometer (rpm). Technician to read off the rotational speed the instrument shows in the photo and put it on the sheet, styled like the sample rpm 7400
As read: rpm 1800
